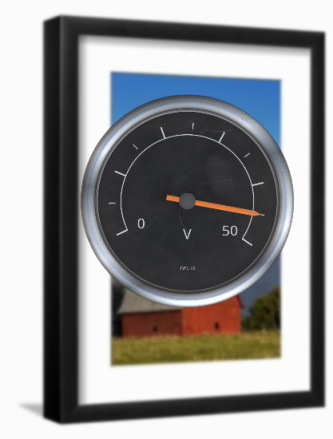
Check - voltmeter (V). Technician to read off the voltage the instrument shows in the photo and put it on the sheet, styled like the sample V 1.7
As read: V 45
